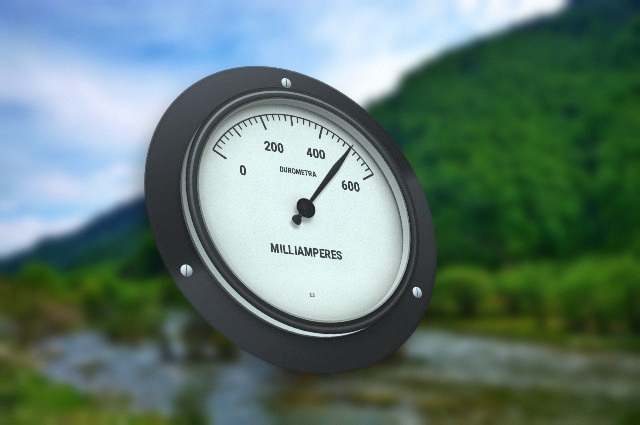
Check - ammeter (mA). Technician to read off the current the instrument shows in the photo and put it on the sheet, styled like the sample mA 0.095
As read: mA 500
